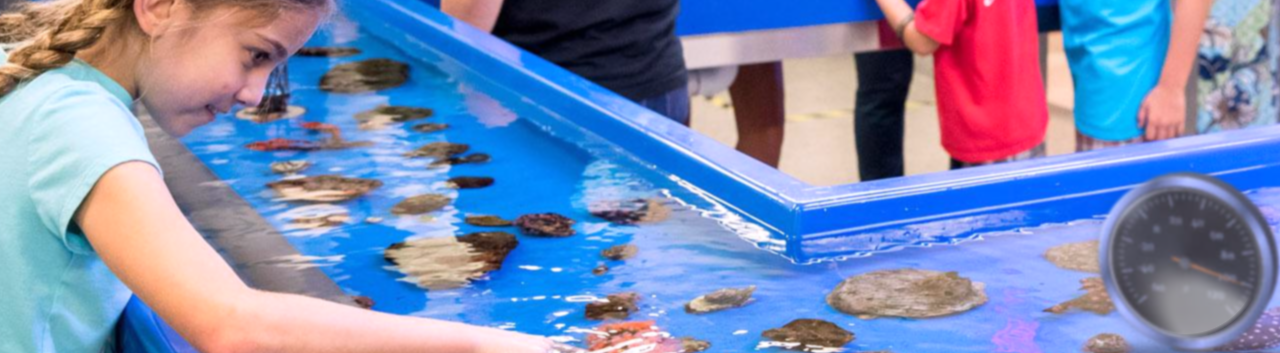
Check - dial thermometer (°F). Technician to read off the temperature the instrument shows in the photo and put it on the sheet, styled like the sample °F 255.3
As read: °F 100
